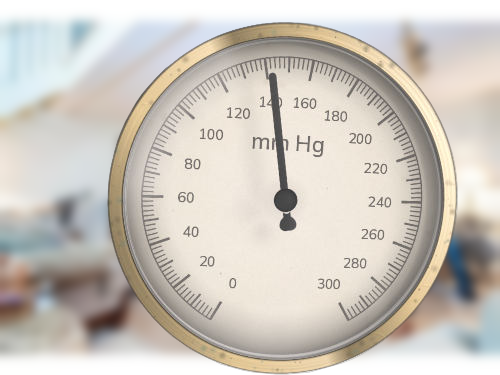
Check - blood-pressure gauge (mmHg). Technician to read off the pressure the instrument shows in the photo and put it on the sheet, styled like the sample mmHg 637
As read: mmHg 142
